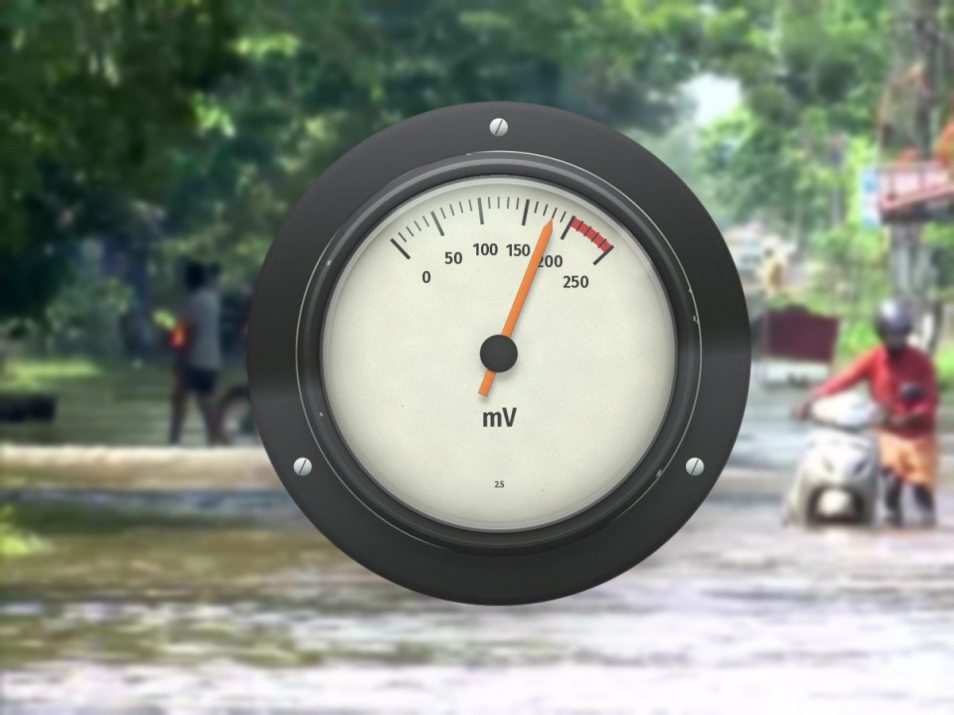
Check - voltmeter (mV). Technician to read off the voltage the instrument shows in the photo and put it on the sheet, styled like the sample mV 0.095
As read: mV 180
